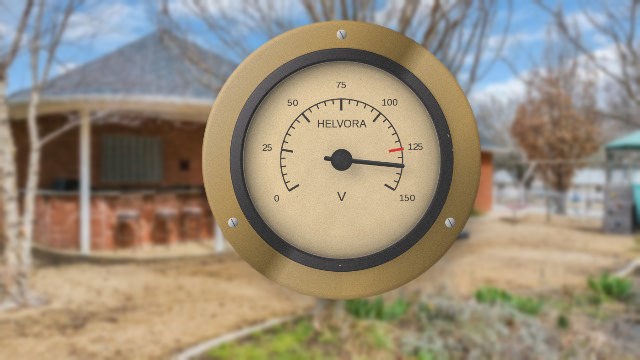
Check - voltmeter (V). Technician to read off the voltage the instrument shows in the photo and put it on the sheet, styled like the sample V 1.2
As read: V 135
